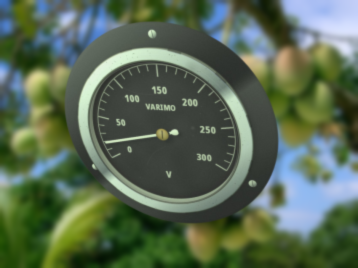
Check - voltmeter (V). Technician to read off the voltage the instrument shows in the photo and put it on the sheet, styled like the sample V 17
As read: V 20
